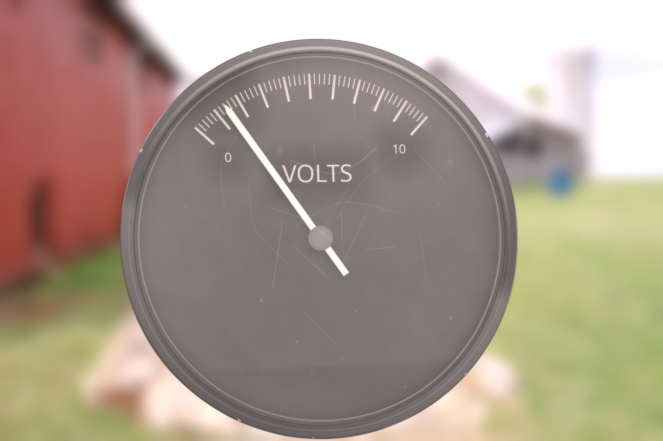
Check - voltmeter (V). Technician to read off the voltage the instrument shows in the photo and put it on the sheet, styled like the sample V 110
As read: V 1.4
